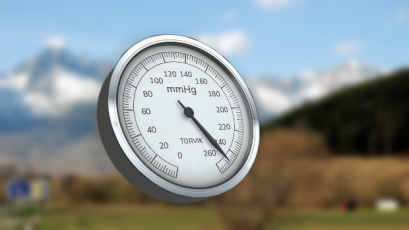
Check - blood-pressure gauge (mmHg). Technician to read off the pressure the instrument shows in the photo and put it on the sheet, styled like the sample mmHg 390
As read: mmHg 250
